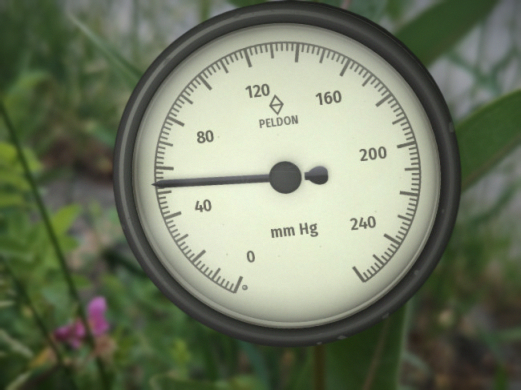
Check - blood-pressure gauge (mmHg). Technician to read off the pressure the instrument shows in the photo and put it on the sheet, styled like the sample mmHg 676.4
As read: mmHg 54
